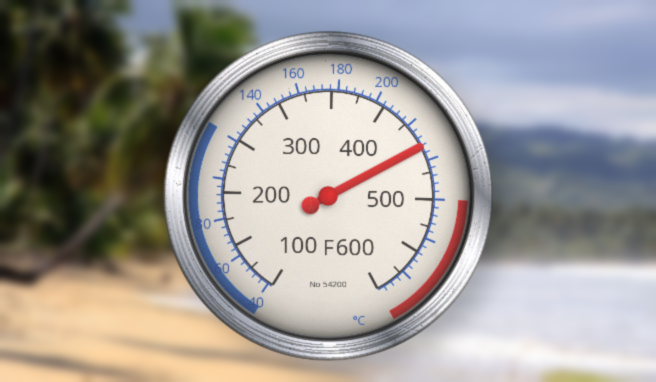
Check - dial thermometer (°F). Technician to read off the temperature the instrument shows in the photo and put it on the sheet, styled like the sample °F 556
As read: °F 450
